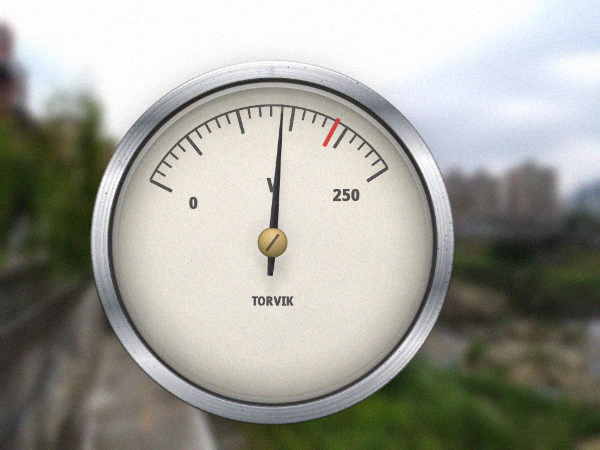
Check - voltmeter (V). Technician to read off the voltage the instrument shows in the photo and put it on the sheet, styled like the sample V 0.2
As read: V 140
